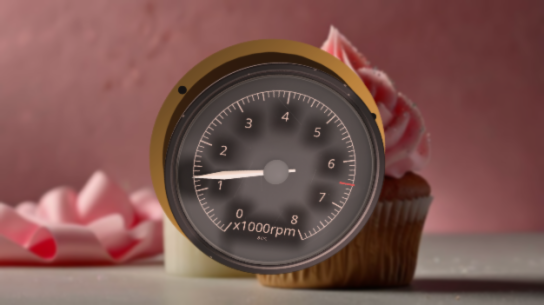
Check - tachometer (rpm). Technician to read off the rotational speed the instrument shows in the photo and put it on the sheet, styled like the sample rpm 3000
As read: rpm 1300
